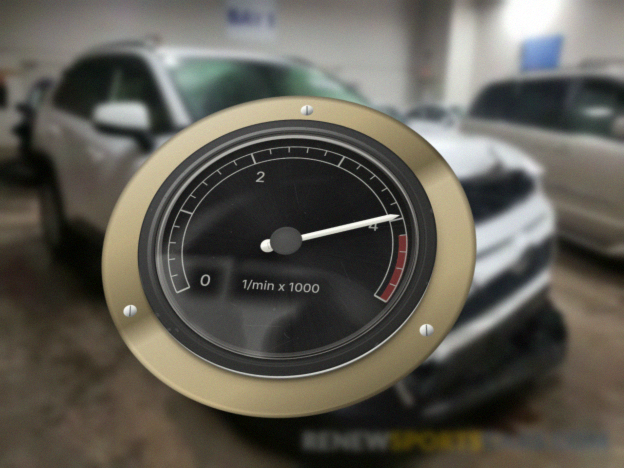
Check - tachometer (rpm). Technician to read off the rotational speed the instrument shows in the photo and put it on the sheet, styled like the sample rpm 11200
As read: rpm 4000
